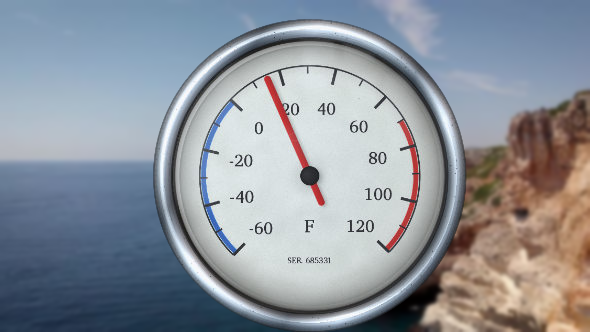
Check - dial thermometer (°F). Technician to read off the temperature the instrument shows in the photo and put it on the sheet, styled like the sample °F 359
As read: °F 15
